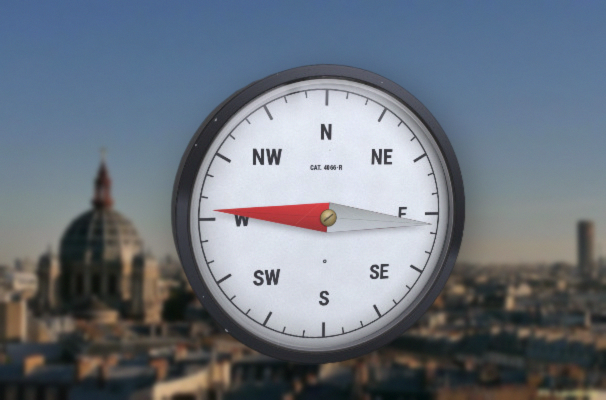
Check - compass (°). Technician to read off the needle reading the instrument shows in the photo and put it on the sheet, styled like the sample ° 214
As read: ° 275
